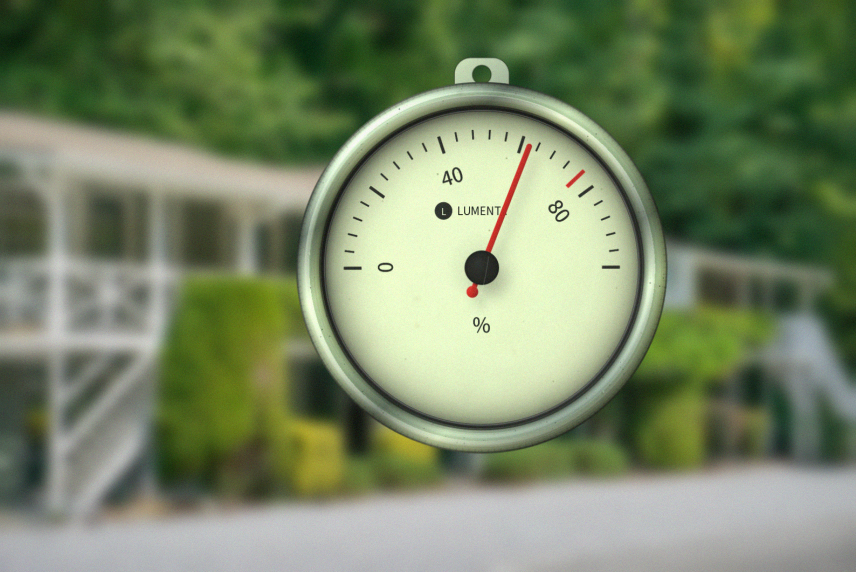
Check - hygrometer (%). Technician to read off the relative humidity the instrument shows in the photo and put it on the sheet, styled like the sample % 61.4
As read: % 62
